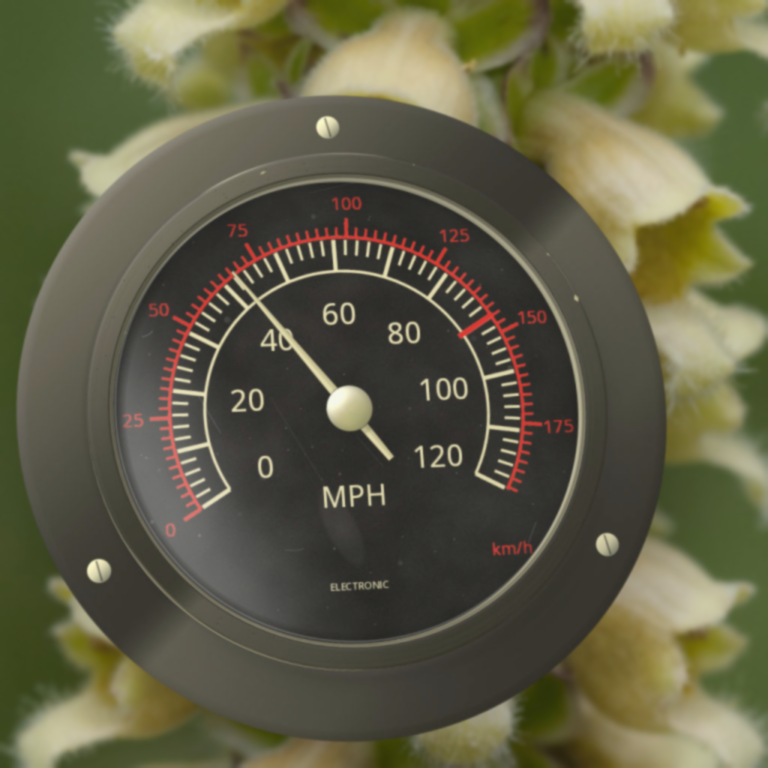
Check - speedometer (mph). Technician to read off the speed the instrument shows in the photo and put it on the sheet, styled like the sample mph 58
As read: mph 42
